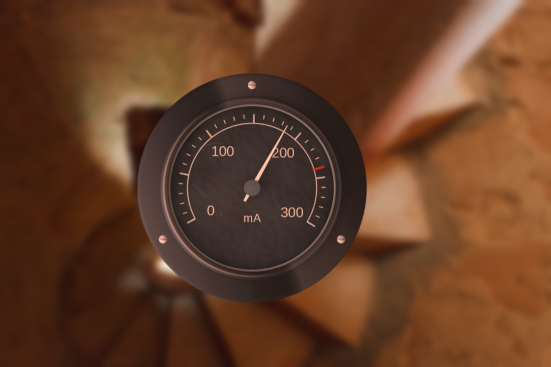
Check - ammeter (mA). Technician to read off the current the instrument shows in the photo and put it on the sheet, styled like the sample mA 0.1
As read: mA 185
